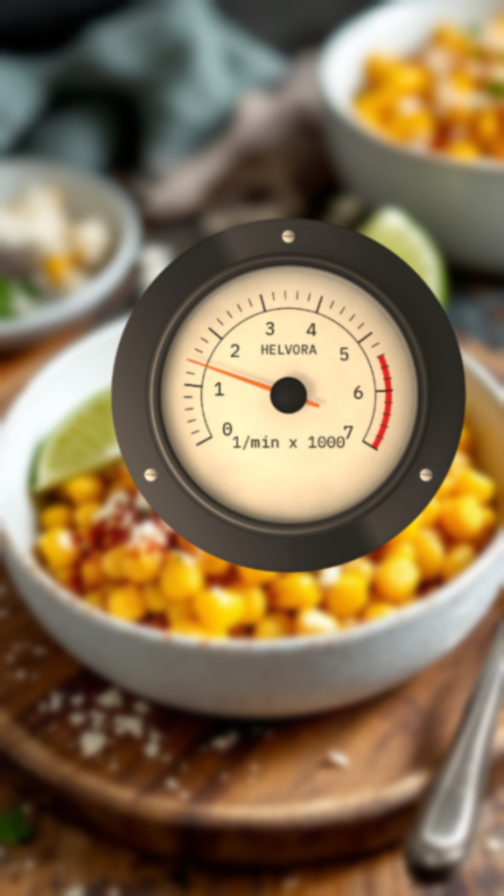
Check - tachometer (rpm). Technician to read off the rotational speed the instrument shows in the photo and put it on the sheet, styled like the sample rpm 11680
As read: rpm 1400
